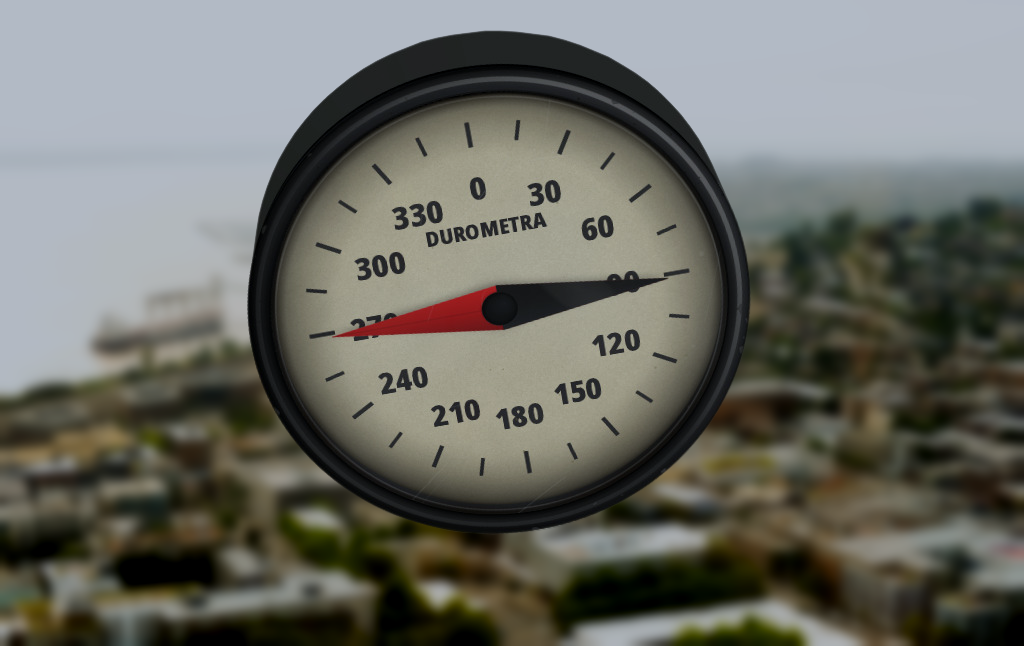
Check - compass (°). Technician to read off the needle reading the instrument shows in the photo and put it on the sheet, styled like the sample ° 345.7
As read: ° 270
